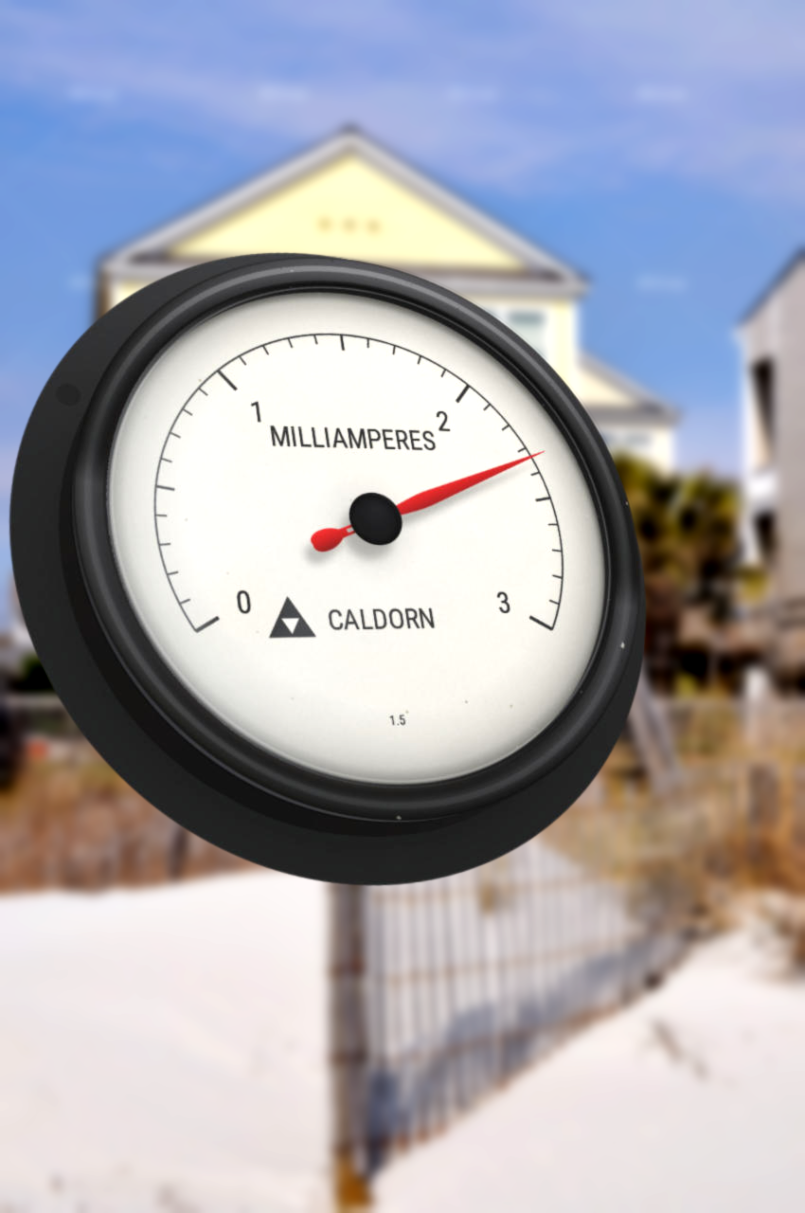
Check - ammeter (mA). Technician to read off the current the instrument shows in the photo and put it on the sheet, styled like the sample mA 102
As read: mA 2.35
